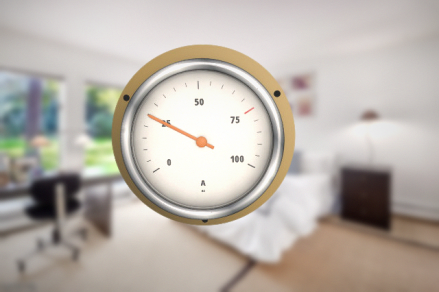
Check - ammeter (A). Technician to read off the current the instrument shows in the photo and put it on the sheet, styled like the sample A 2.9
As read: A 25
